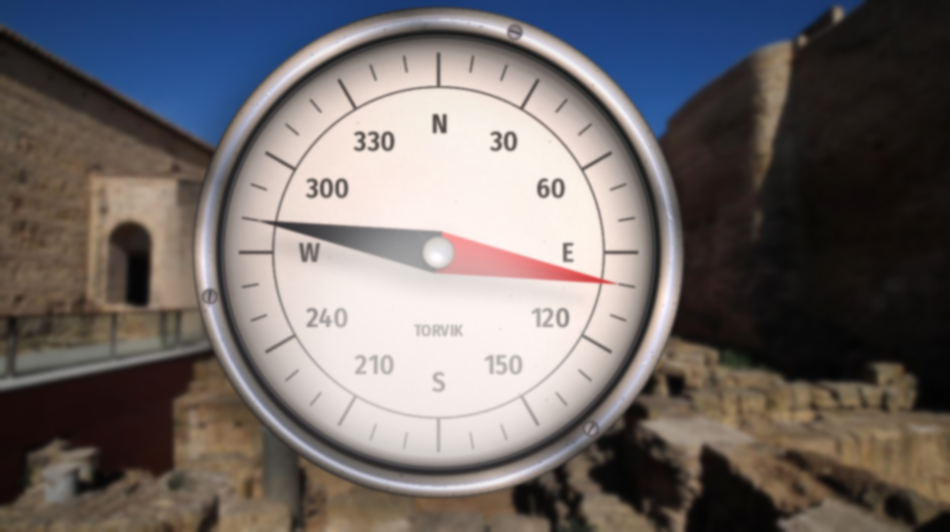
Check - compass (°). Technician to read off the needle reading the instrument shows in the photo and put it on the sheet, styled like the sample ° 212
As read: ° 100
